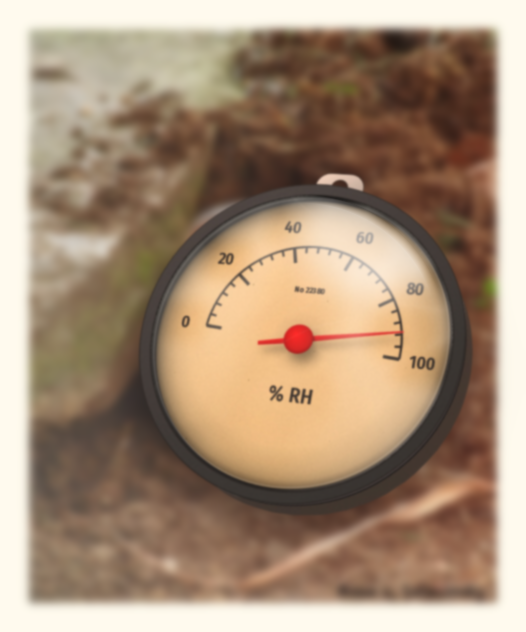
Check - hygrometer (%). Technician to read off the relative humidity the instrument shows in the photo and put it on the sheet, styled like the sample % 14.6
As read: % 92
